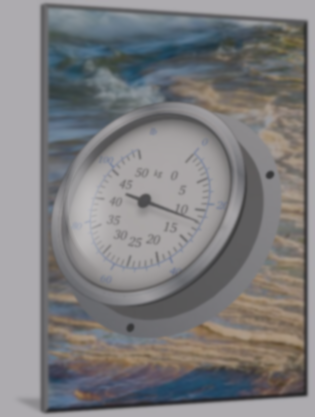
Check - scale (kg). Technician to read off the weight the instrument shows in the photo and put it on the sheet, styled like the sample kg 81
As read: kg 12
